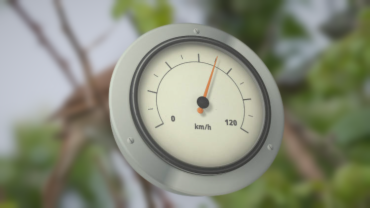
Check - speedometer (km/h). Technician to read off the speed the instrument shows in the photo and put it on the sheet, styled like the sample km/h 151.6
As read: km/h 70
